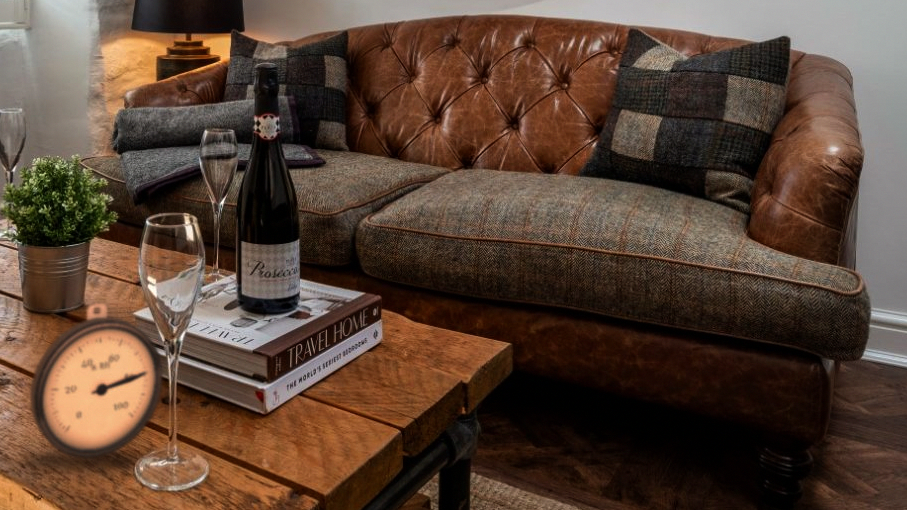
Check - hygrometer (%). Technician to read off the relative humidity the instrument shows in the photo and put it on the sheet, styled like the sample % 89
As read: % 80
